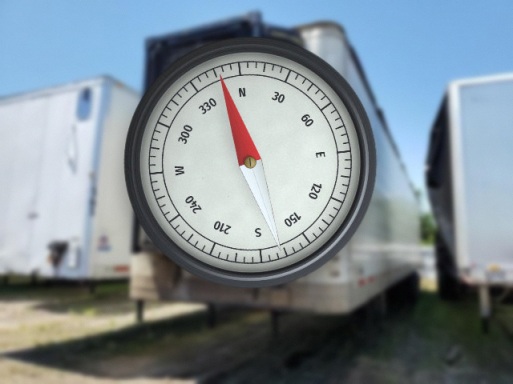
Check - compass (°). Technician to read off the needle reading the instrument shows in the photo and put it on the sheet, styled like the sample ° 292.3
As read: ° 347.5
